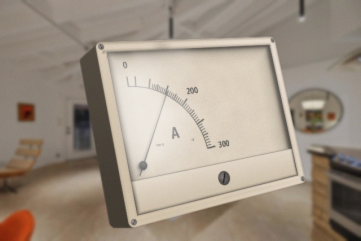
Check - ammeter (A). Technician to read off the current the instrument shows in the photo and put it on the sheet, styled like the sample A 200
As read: A 150
